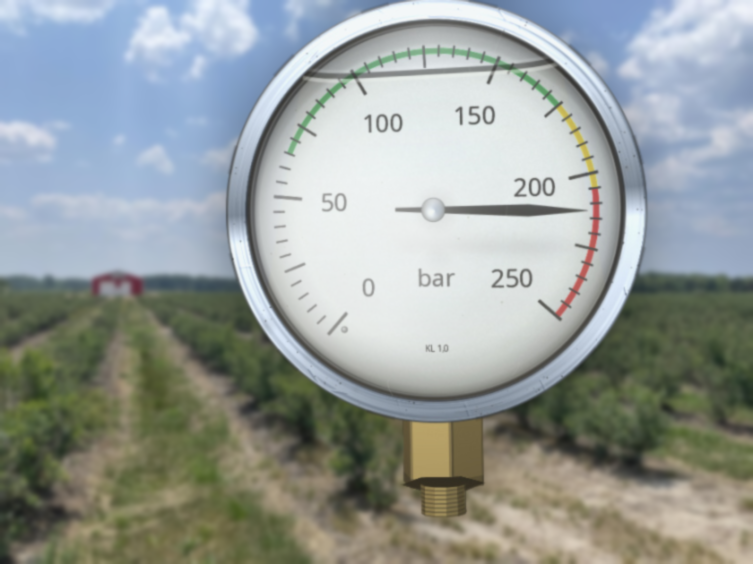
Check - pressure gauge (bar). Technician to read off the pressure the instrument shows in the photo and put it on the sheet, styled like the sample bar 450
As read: bar 212.5
